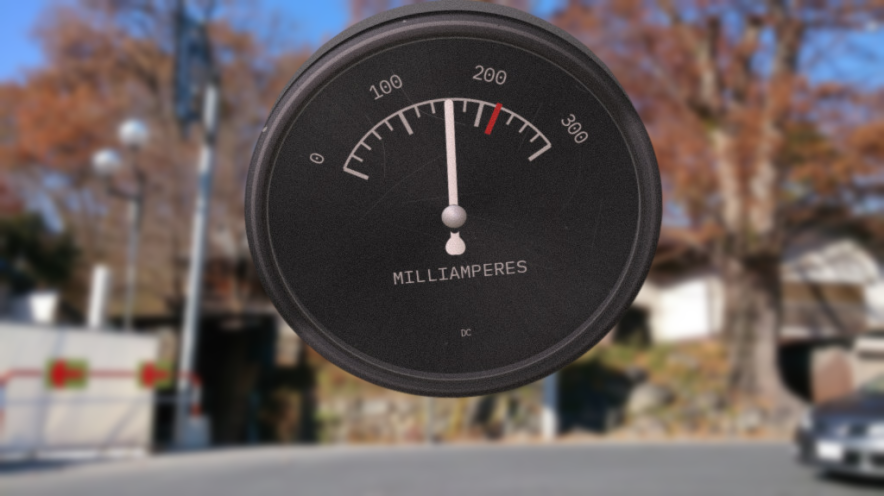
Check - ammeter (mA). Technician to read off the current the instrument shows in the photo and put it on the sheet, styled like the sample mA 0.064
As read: mA 160
